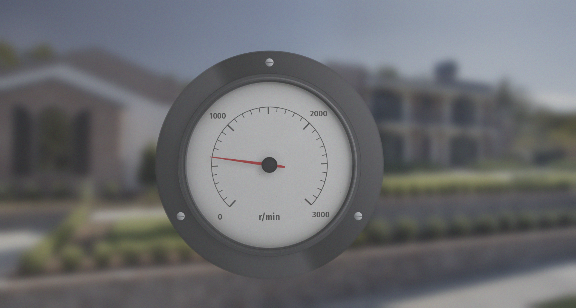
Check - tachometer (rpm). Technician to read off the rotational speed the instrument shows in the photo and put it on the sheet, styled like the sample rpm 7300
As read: rpm 600
